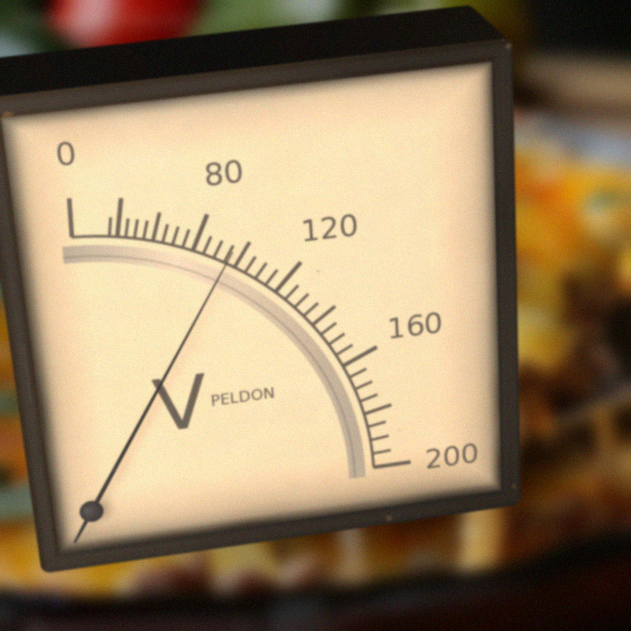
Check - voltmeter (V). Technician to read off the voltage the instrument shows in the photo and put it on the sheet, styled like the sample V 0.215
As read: V 95
